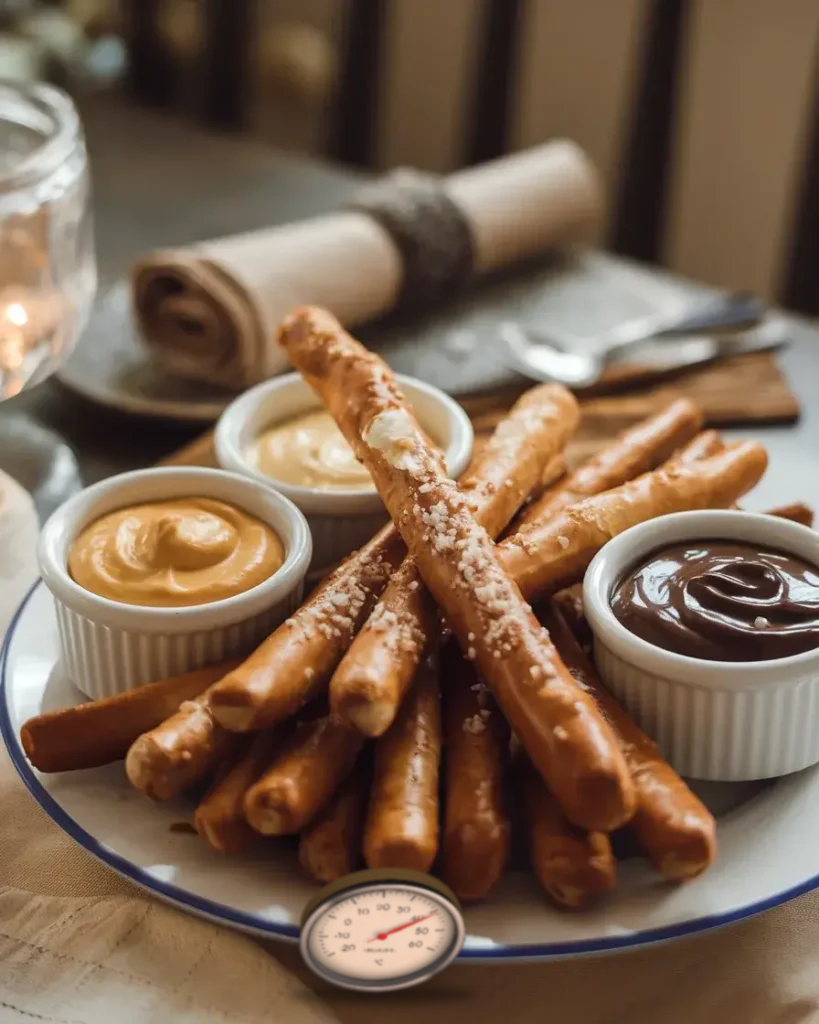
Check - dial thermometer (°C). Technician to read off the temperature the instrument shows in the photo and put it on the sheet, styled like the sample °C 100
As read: °C 40
